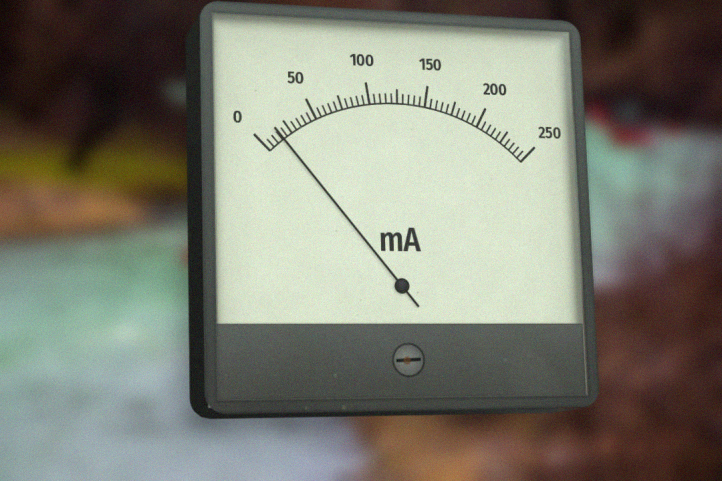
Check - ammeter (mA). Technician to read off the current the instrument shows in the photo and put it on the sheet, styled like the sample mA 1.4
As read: mA 15
